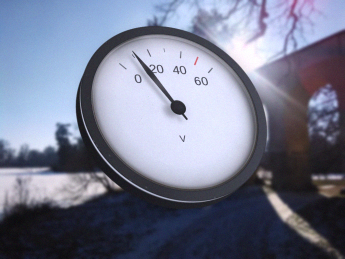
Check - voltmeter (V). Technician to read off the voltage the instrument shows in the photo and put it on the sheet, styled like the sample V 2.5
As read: V 10
